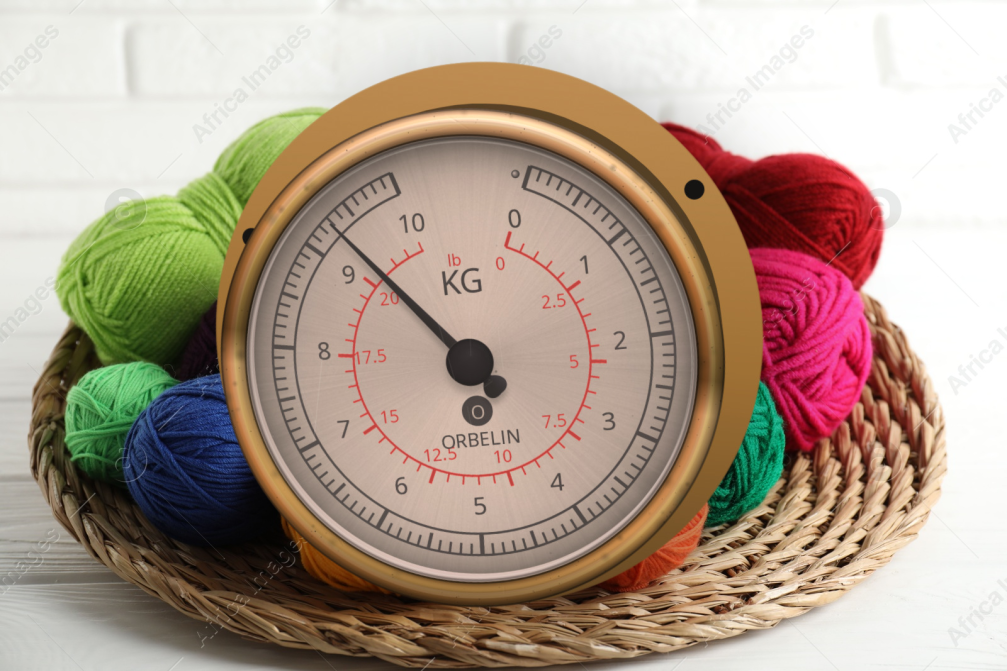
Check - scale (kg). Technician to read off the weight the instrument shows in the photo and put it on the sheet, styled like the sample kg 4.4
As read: kg 9.3
